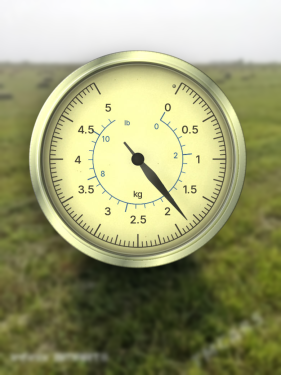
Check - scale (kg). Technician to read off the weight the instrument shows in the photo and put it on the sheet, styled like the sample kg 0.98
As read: kg 1.85
